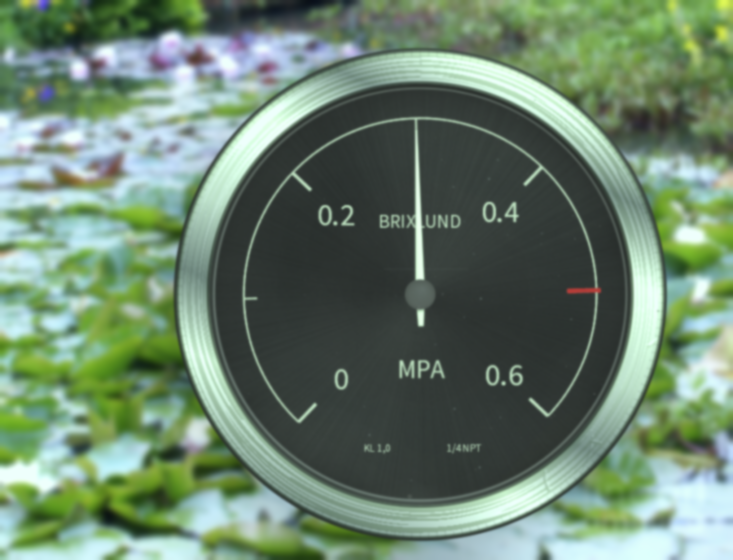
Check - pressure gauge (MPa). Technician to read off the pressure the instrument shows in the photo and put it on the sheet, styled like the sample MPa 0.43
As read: MPa 0.3
